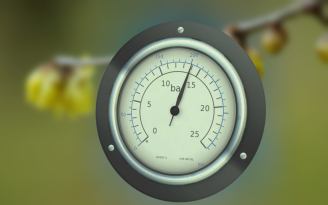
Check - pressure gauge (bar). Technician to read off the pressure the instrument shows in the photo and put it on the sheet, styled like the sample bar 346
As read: bar 14
